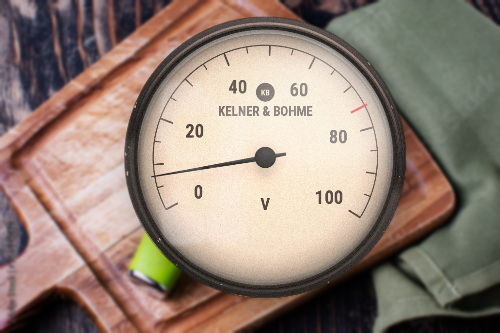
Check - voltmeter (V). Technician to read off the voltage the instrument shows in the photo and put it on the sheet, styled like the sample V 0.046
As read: V 7.5
